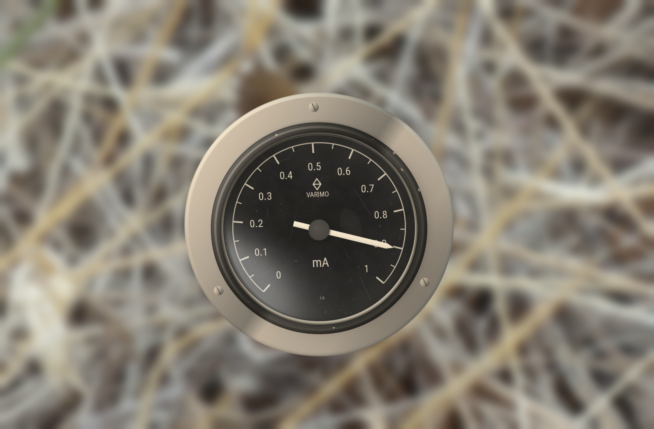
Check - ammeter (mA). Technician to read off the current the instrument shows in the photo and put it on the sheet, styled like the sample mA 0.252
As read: mA 0.9
